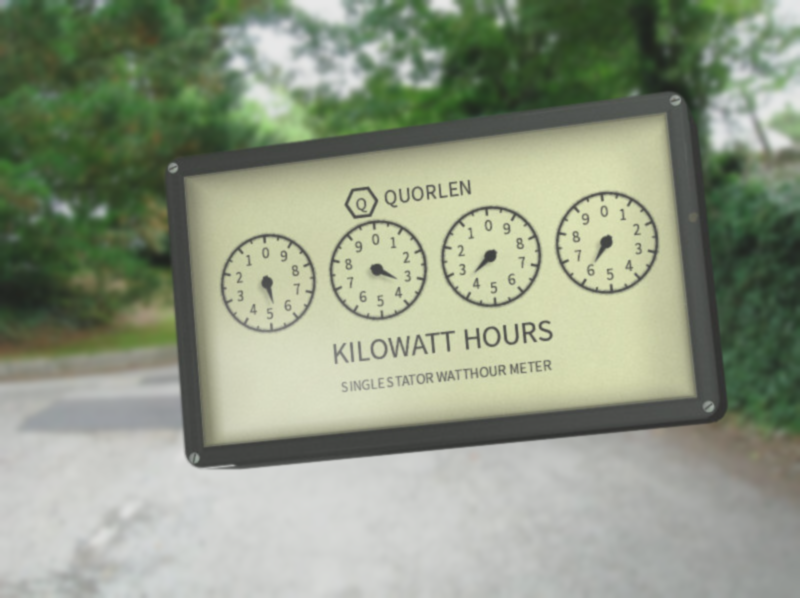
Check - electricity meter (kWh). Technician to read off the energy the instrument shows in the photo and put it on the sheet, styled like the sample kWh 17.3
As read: kWh 5336
